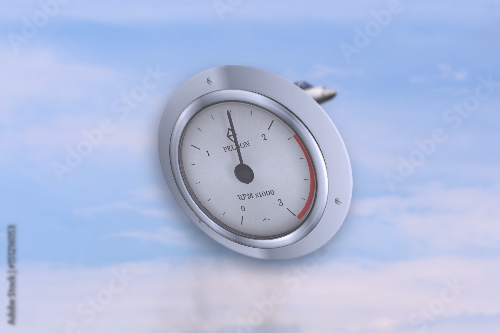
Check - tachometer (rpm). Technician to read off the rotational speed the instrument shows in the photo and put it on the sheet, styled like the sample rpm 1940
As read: rpm 1600
